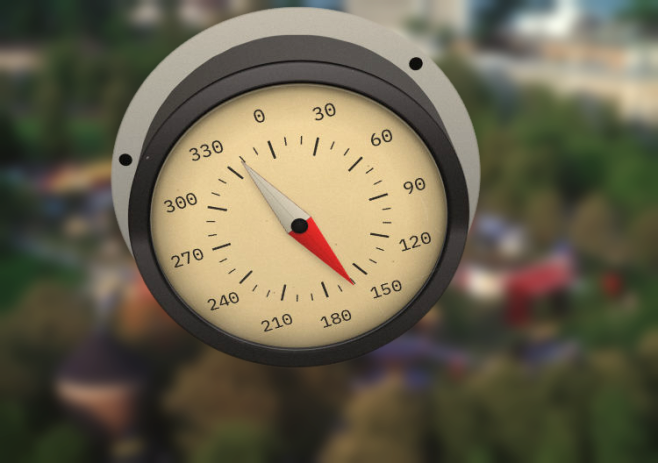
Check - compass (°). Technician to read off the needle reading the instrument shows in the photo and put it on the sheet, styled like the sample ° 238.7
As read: ° 160
